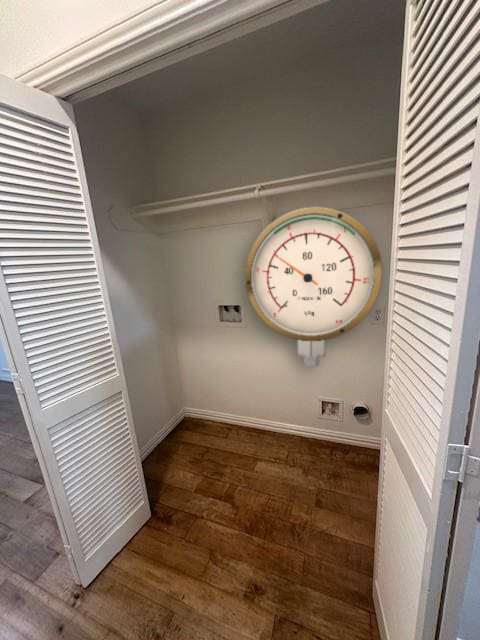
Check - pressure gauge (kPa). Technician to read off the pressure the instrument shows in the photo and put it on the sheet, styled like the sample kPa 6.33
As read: kPa 50
